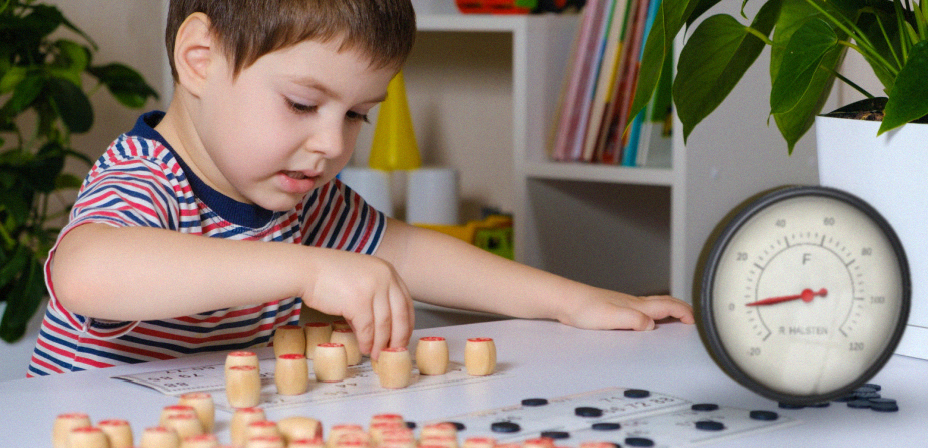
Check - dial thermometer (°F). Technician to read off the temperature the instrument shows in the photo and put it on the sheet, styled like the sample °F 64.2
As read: °F 0
